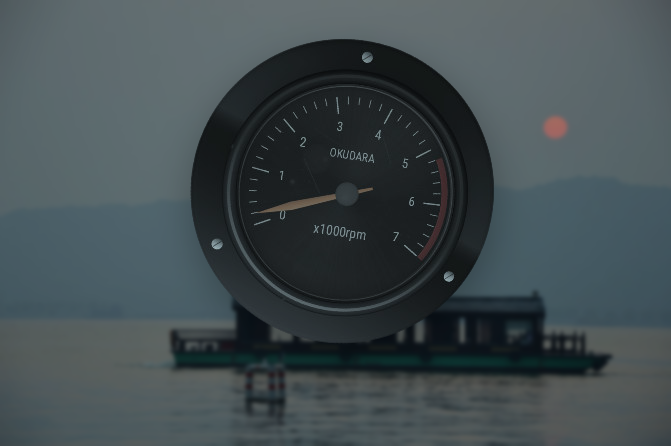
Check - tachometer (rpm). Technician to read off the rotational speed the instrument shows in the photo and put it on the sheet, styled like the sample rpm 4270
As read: rpm 200
